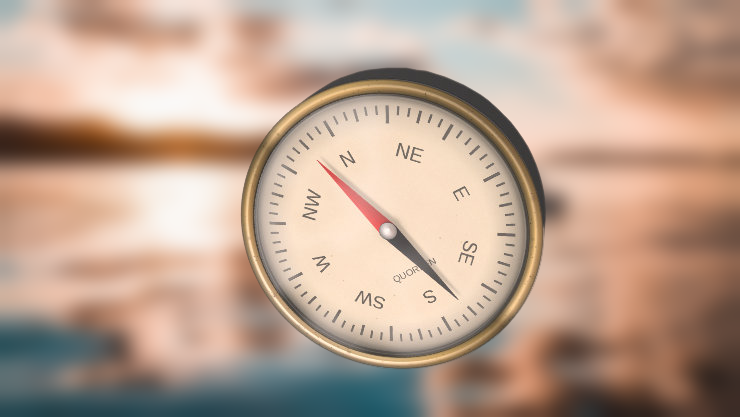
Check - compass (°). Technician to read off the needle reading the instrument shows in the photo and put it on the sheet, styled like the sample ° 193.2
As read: ° 345
